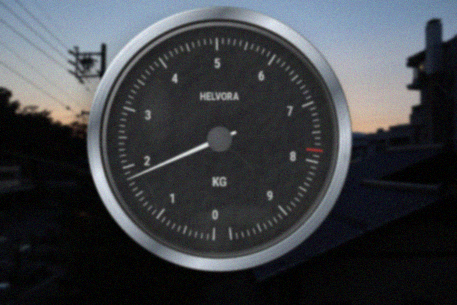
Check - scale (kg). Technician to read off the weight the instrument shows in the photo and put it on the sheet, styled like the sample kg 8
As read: kg 1.8
